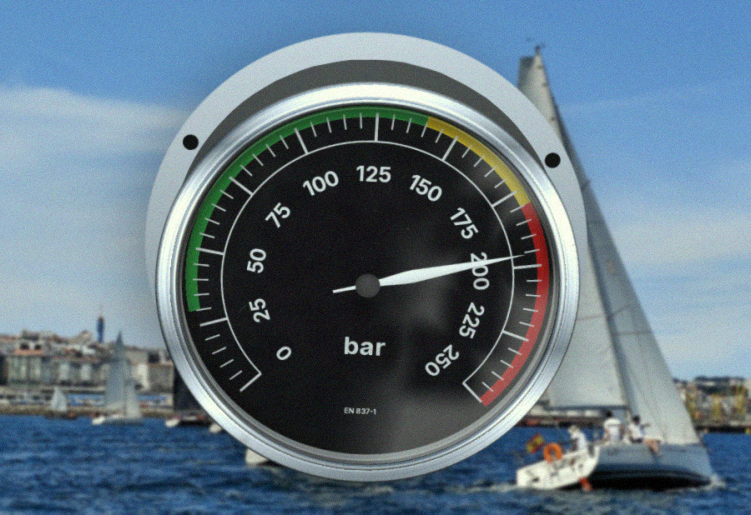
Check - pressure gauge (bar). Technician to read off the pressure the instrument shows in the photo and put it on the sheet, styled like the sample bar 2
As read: bar 195
